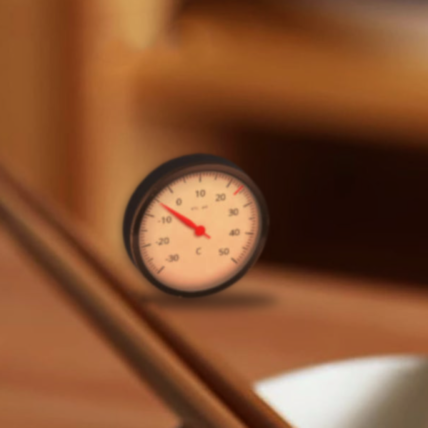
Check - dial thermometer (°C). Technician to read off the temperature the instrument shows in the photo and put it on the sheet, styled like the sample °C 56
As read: °C -5
